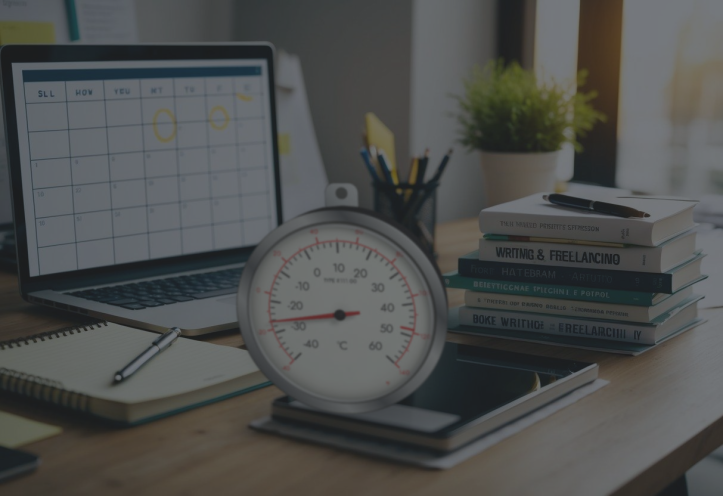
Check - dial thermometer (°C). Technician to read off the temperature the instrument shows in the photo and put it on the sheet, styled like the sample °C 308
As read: °C -26
